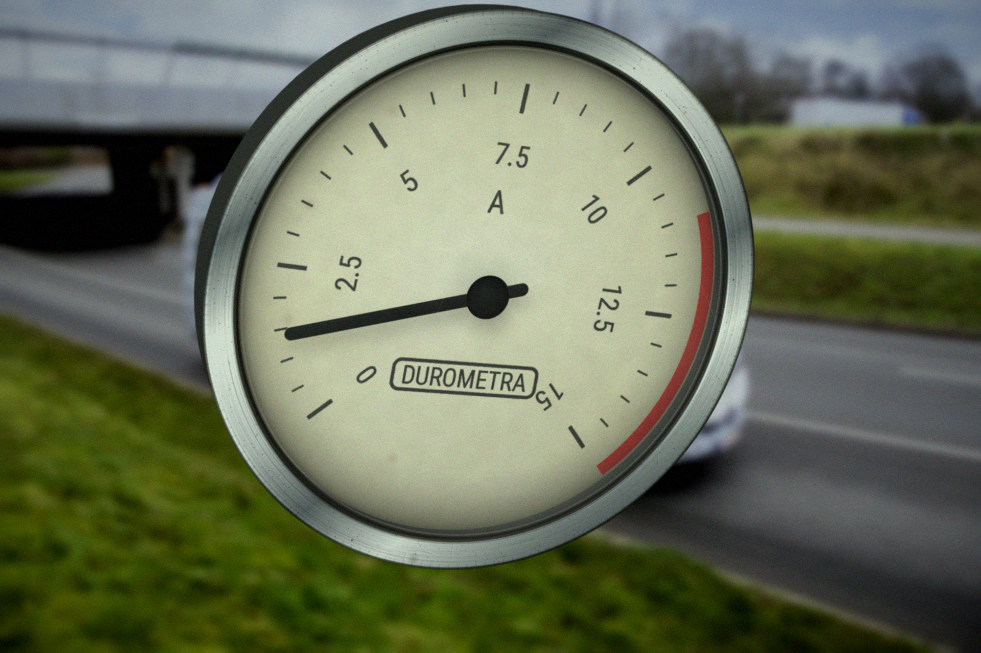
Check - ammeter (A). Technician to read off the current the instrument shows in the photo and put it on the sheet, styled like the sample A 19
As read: A 1.5
